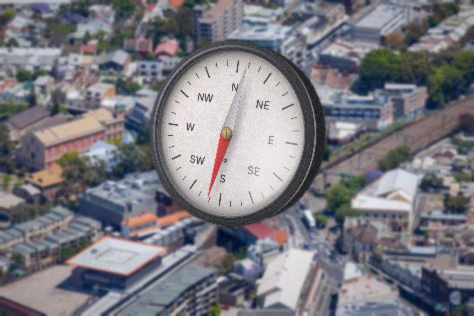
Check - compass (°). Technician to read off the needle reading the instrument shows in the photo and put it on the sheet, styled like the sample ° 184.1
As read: ° 190
